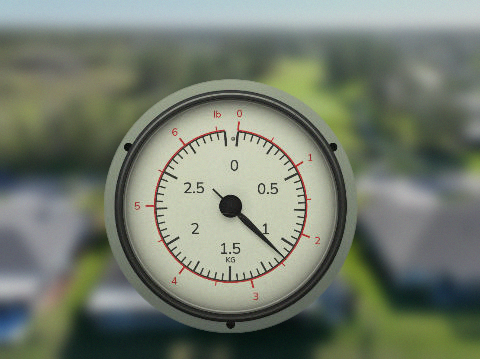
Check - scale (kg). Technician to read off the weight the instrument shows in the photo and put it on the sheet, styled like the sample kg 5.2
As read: kg 1.1
